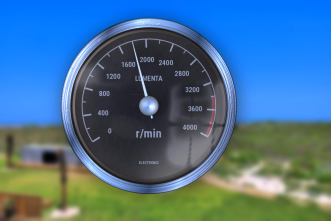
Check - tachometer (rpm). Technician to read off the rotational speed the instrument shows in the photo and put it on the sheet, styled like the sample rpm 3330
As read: rpm 1800
